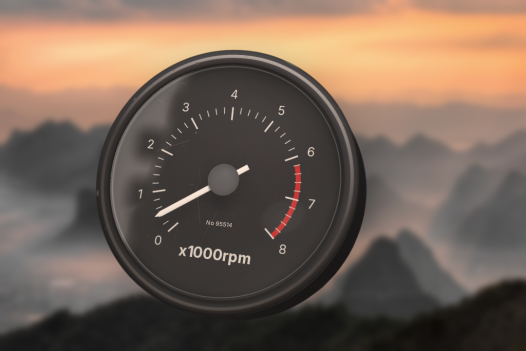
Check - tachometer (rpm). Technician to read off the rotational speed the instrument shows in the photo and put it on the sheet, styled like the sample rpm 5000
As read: rpm 400
